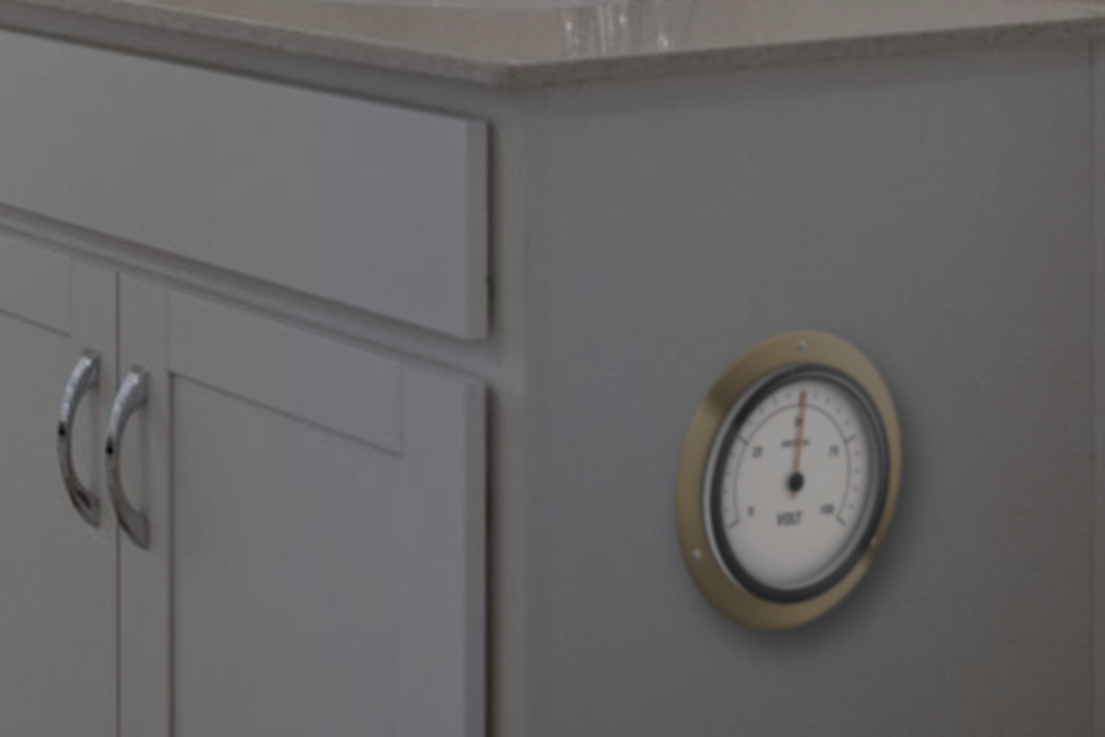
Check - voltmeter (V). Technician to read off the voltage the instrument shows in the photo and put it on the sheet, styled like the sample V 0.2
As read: V 50
